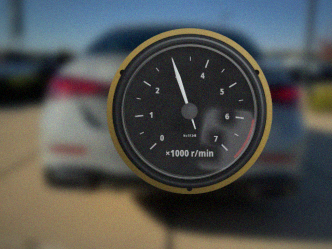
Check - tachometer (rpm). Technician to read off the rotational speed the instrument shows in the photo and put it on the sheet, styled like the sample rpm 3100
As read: rpm 3000
